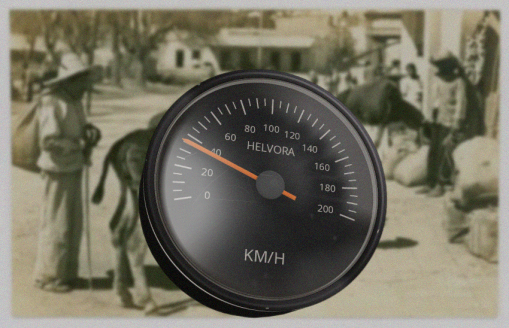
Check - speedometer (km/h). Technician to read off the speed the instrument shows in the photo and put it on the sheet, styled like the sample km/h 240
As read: km/h 35
